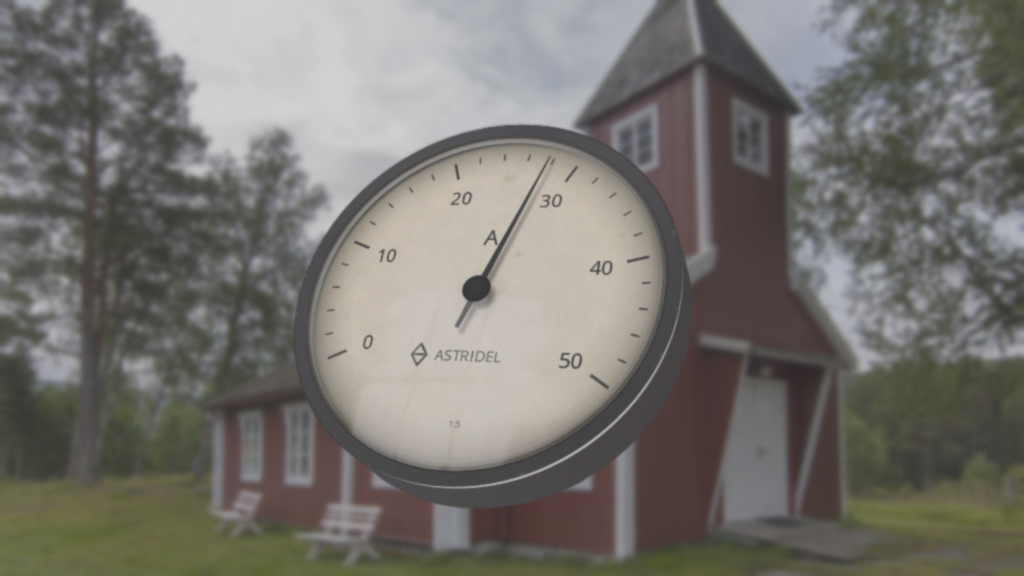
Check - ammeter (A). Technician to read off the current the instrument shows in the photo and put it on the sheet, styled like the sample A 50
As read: A 28
